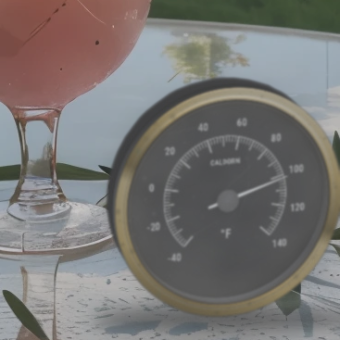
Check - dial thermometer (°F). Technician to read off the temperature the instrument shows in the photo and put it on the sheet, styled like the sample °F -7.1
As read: °F 100
